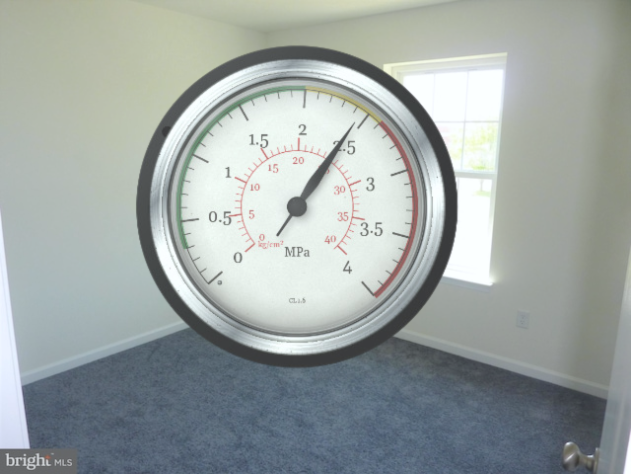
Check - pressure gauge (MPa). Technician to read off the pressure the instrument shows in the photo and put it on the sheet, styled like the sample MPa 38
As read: MPa 2.45
